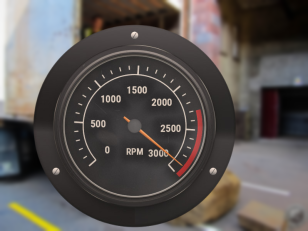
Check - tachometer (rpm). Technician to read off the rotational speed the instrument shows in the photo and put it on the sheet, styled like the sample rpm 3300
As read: rpm 2900
